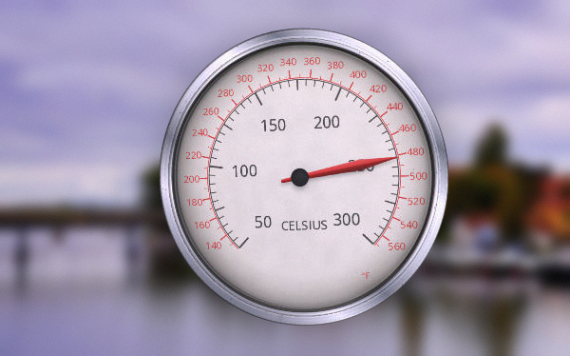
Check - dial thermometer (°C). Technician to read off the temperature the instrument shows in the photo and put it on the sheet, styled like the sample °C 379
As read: °C 250
